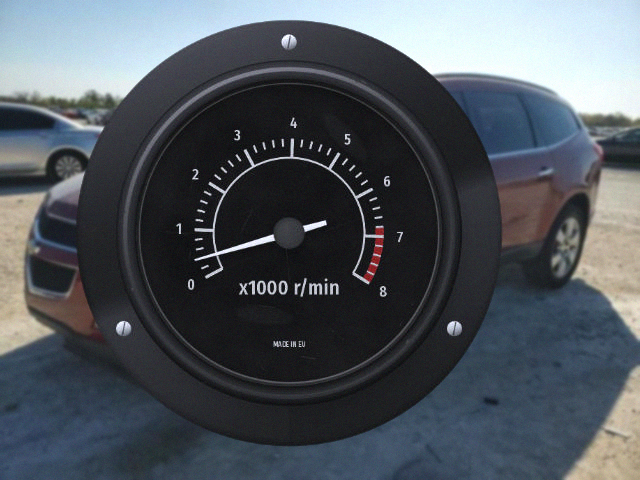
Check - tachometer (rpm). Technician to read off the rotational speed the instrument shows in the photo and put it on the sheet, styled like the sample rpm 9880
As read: rpm 400
